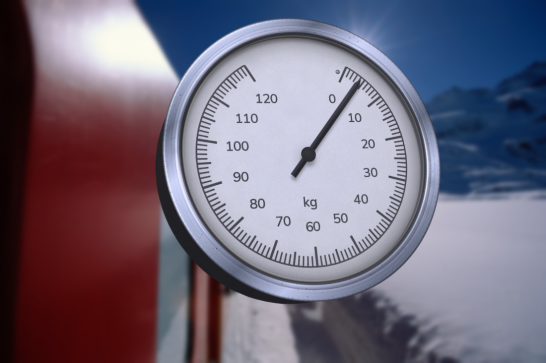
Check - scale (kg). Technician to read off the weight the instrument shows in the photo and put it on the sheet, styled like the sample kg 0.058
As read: kg 4
